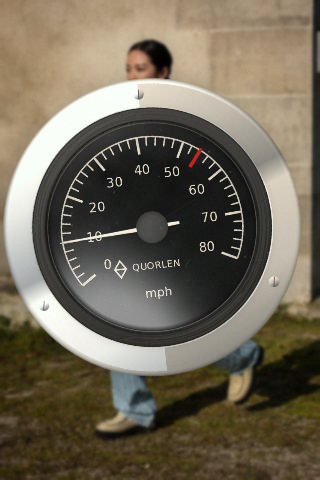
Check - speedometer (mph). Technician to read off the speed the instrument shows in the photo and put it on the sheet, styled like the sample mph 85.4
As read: mph 10
